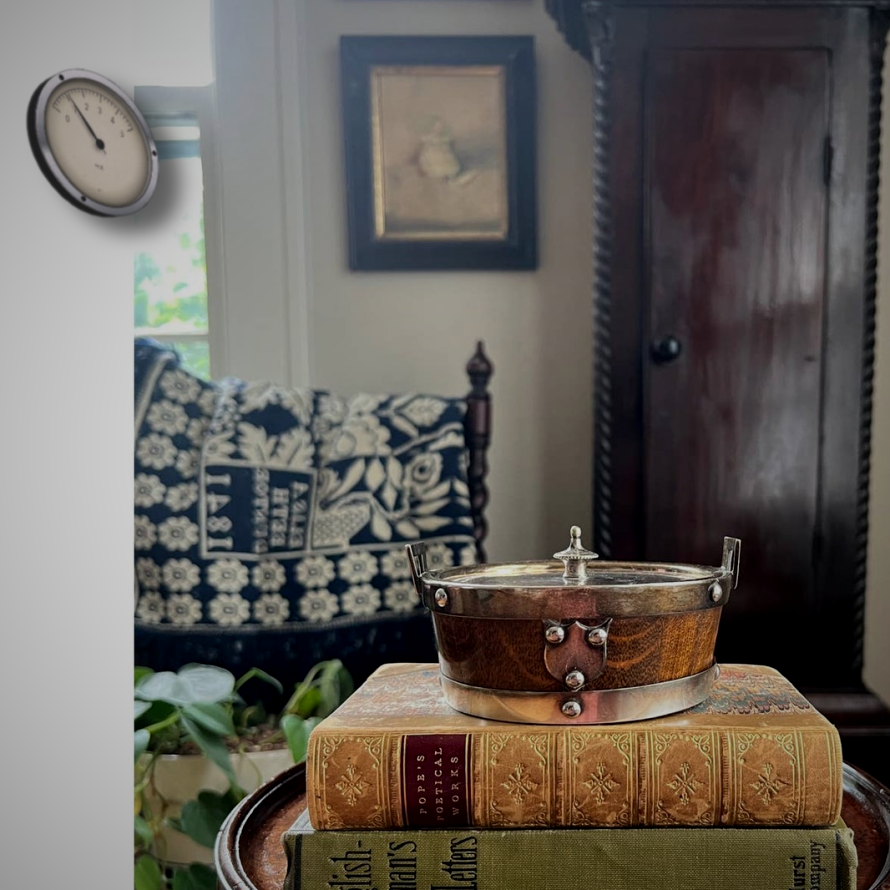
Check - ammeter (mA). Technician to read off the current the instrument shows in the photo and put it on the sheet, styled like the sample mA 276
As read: mA 1
